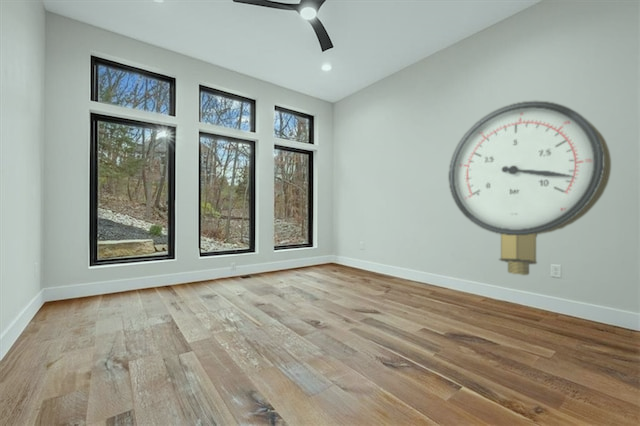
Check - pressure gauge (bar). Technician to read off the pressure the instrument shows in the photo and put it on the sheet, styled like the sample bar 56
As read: bar 9.25
